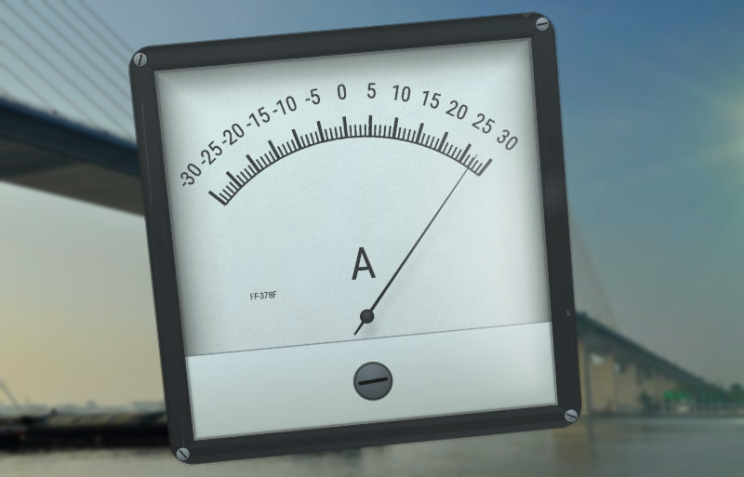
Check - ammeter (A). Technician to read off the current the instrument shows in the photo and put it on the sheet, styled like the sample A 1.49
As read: A 27
